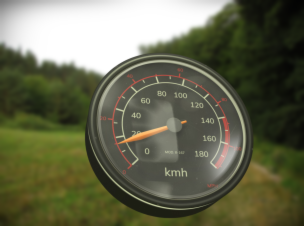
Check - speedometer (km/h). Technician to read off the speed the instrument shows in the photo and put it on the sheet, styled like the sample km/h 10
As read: km/h 15
